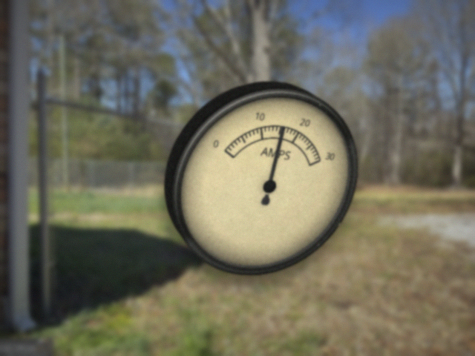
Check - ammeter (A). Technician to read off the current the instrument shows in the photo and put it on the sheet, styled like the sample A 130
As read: A 15
